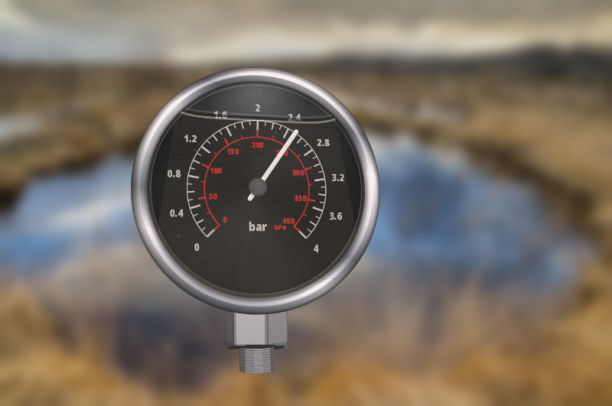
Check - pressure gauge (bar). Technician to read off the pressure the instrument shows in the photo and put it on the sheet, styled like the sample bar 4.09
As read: bar 2.5
